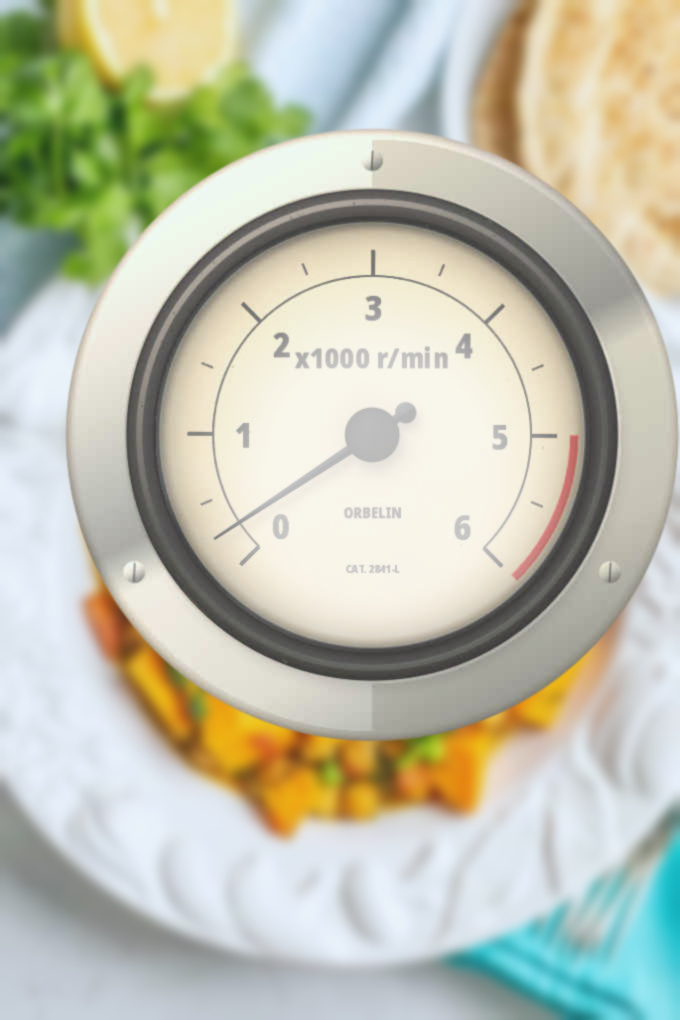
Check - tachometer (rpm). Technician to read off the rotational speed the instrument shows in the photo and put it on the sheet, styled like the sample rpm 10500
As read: rpm 250
